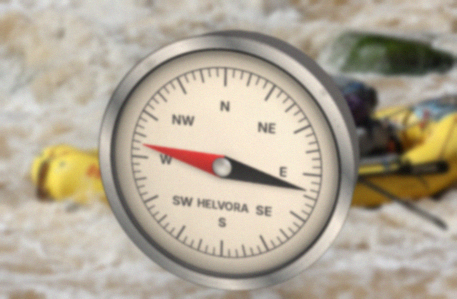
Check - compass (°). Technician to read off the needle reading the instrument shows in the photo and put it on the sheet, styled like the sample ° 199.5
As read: ° 280
